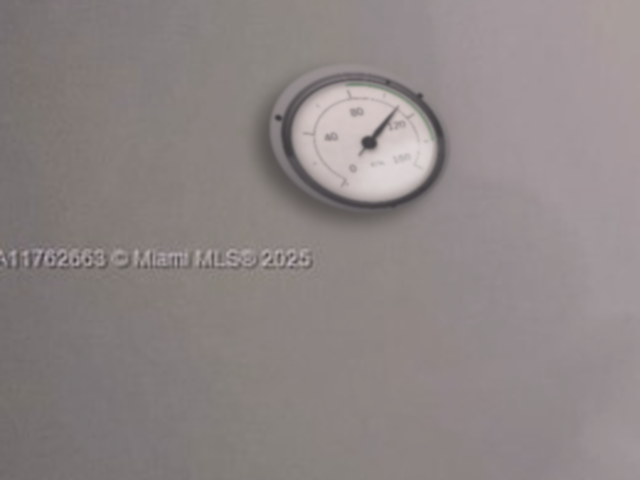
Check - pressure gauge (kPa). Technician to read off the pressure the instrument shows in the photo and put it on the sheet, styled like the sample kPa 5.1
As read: kPa 110
